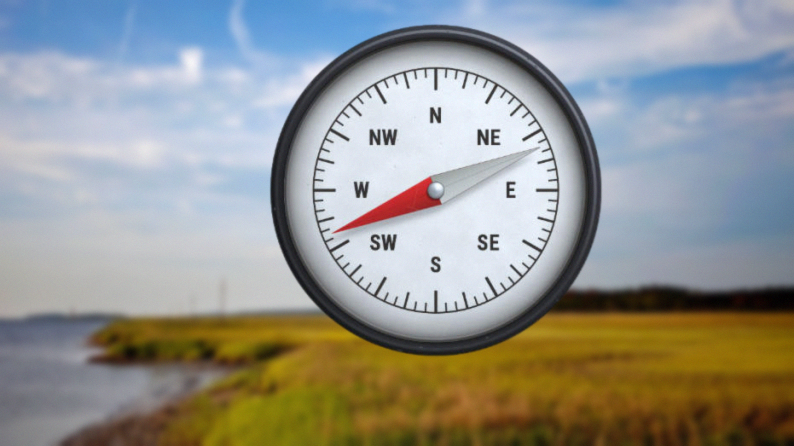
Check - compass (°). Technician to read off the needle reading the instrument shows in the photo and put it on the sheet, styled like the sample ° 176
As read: ° 247.5
